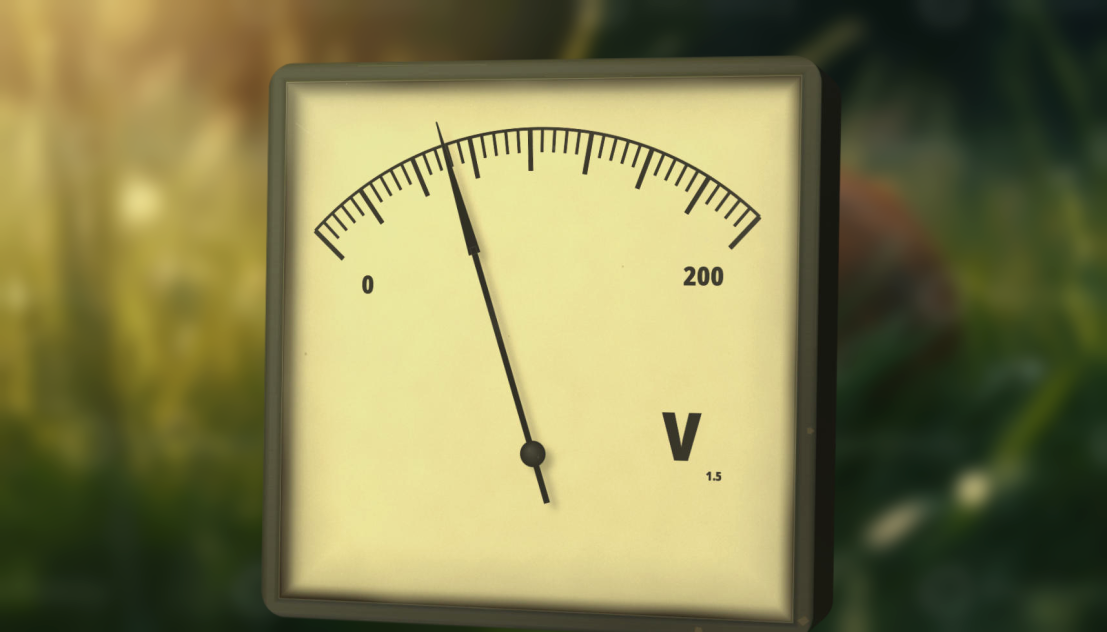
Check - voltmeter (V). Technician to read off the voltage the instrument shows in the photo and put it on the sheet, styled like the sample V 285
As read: V 65
